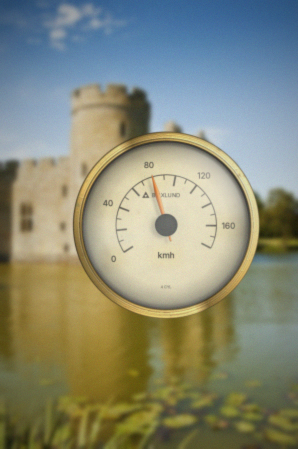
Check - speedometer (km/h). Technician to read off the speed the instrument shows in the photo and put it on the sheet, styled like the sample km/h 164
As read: km/h 80
